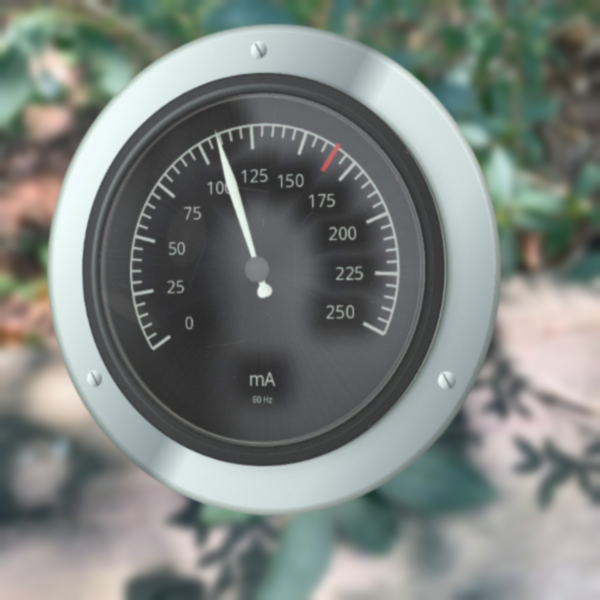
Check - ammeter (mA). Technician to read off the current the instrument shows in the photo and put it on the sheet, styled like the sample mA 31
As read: mA 110
